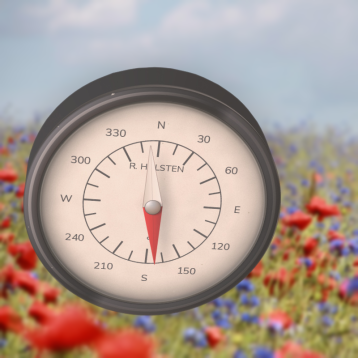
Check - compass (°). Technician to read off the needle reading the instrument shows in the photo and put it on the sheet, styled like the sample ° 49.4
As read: ° 172.5
